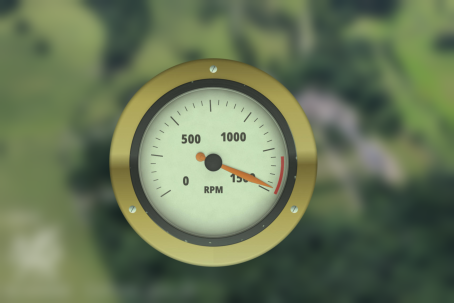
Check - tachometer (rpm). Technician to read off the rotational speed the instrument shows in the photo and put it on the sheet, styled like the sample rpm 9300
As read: rpm 1475
